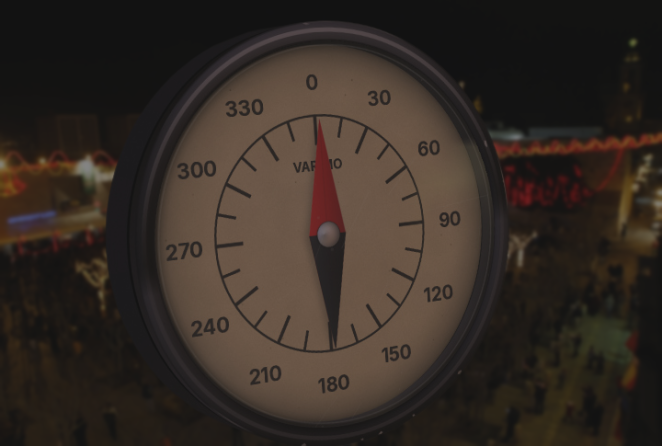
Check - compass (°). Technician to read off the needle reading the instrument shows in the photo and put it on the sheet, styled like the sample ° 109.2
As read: ° 0
